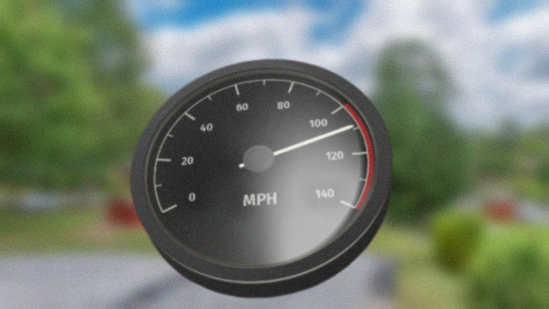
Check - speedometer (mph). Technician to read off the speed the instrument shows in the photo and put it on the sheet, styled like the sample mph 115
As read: mph 110
